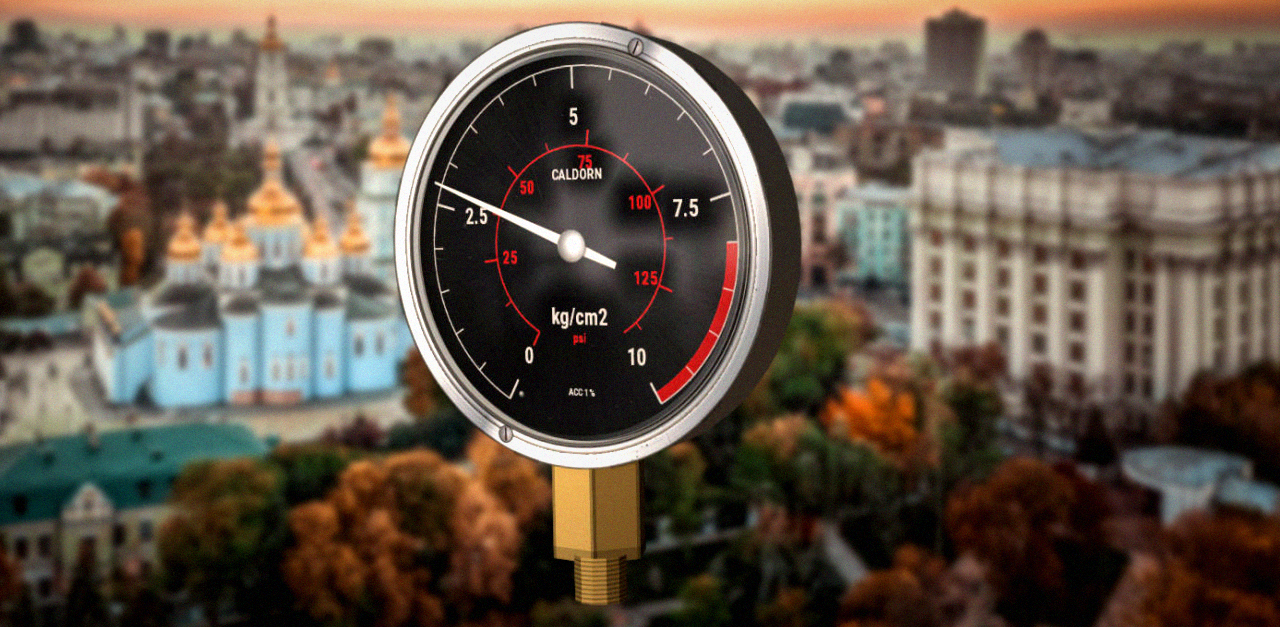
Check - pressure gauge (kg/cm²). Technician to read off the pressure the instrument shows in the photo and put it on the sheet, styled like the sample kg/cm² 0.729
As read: kg/cm² 2.75
